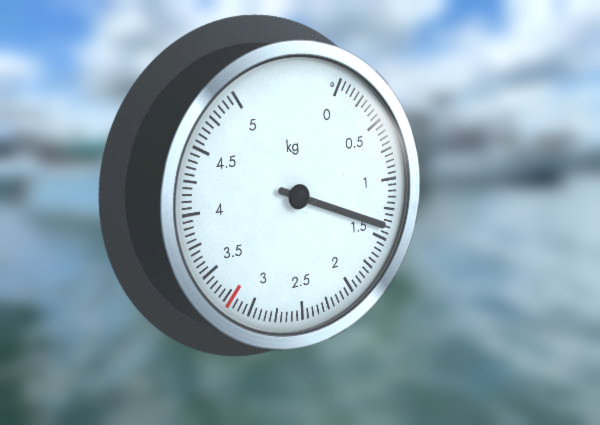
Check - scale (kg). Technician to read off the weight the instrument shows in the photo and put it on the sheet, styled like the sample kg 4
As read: kg 1.4
